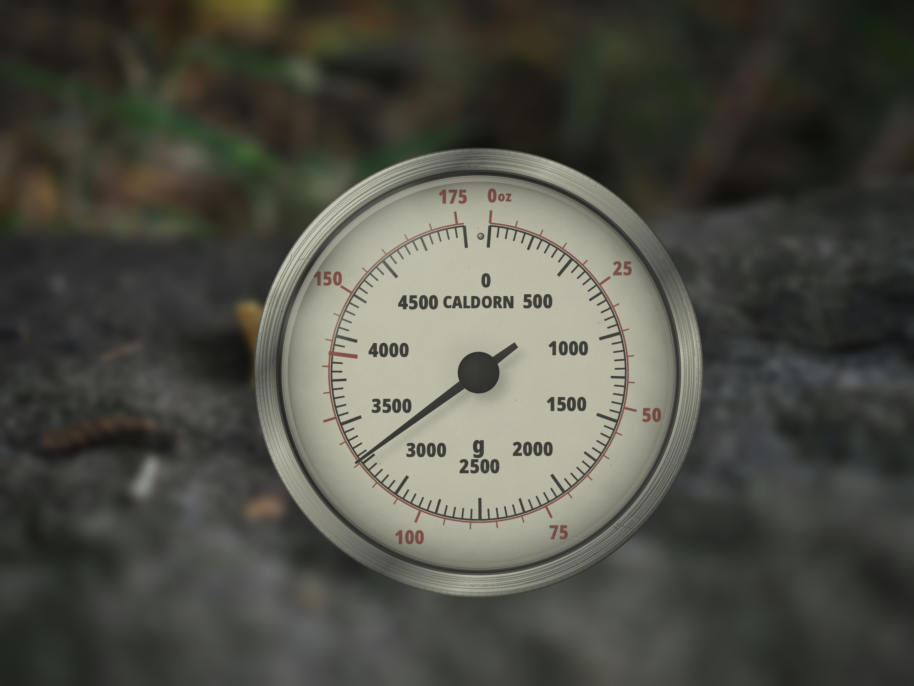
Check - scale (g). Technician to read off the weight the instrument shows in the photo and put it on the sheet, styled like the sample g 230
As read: g 3275
